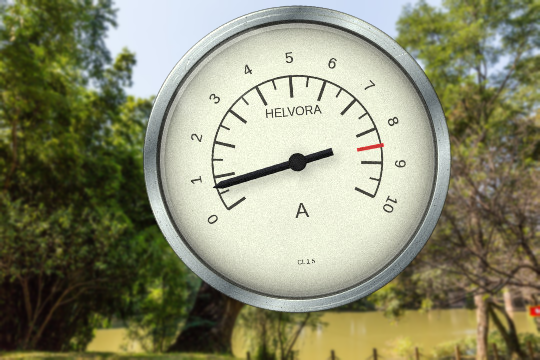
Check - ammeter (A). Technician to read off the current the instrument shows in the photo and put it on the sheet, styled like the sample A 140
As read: A 0.75
